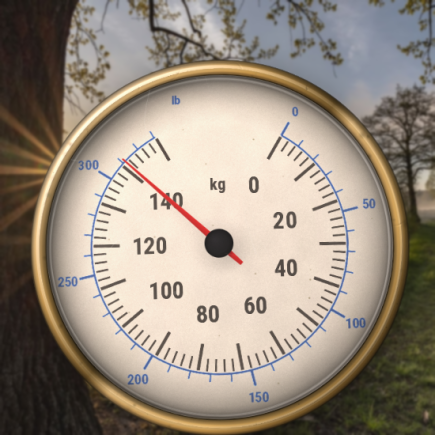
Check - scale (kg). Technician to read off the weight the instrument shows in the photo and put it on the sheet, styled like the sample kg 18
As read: kg 141
